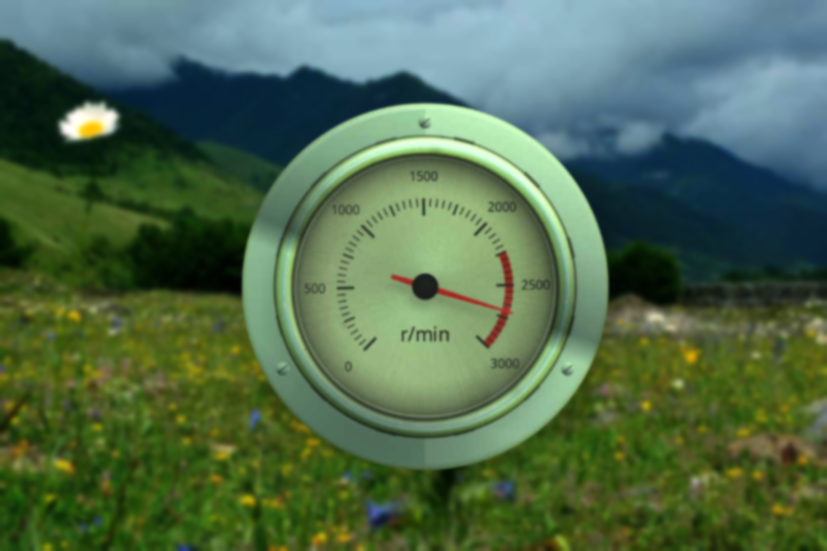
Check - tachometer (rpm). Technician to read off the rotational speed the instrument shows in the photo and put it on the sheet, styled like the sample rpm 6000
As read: rpm 2700
